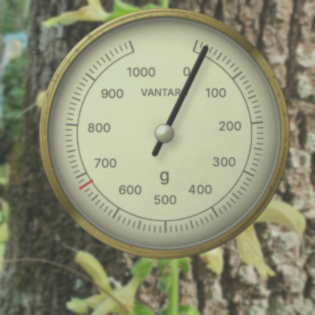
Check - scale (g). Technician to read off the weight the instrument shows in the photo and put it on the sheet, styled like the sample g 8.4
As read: g 20
